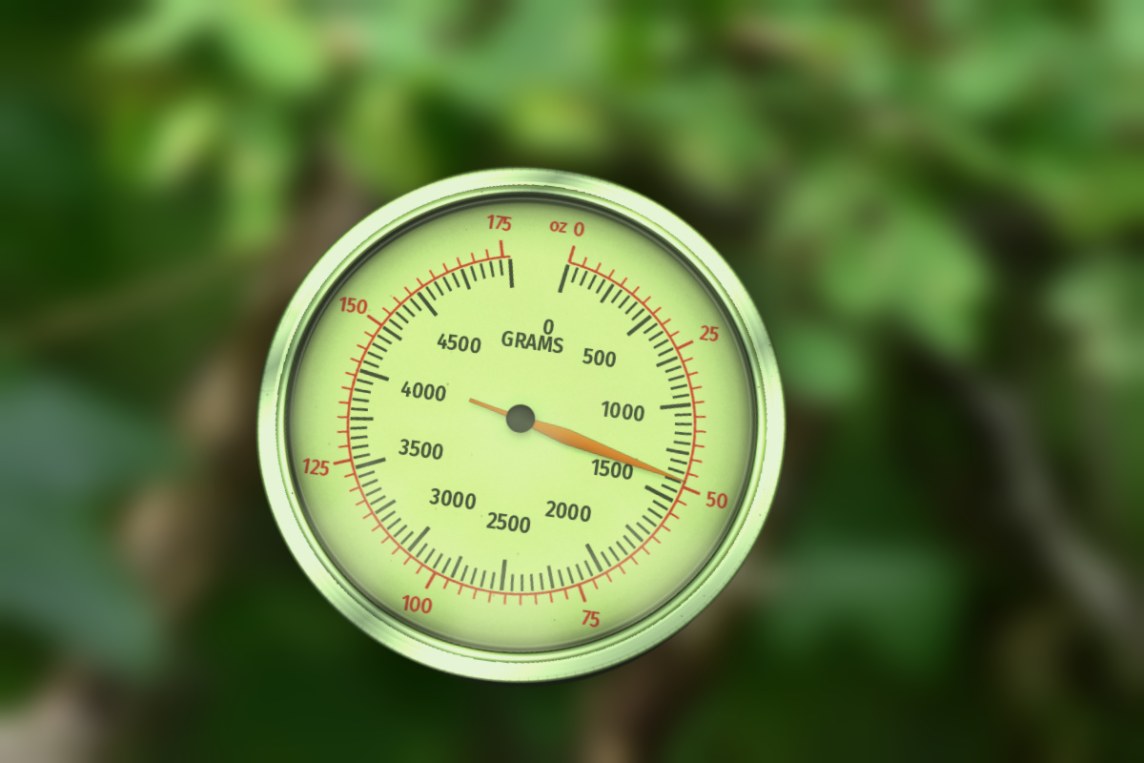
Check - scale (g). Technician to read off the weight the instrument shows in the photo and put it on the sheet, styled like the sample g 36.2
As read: g 1400
